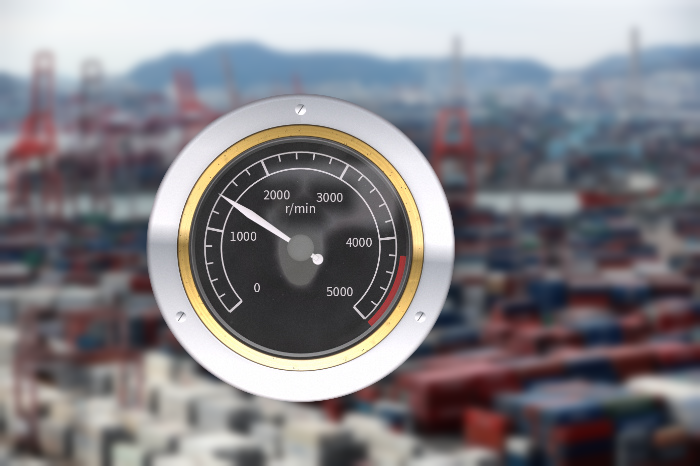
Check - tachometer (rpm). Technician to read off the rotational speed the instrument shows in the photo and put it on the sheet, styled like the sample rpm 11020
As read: rpm 1400
